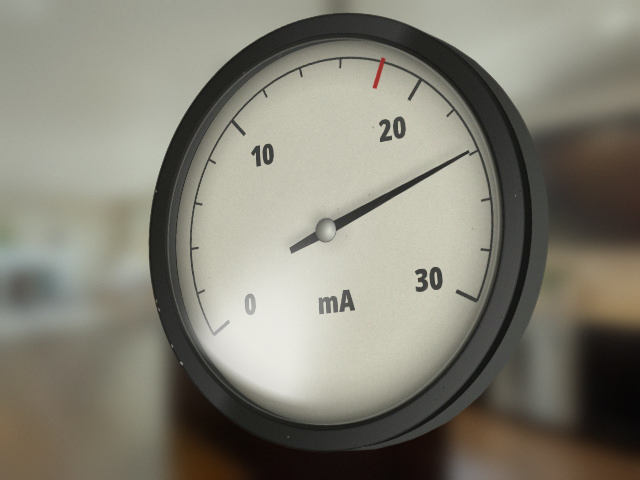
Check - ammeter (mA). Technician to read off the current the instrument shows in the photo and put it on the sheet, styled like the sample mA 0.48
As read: mA 24
